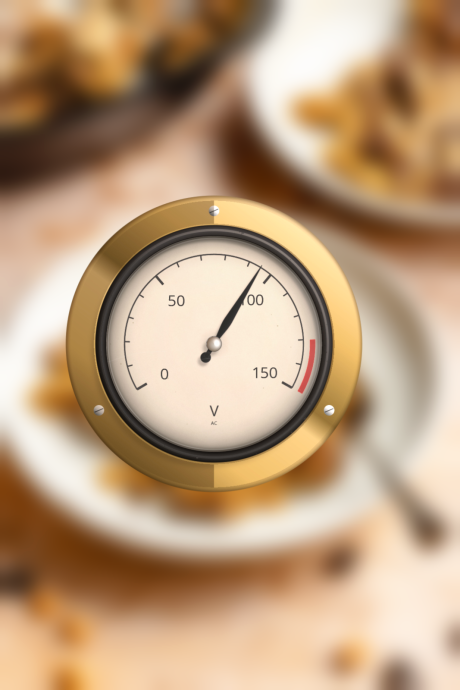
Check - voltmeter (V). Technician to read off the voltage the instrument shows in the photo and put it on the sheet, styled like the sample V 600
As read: V 95
